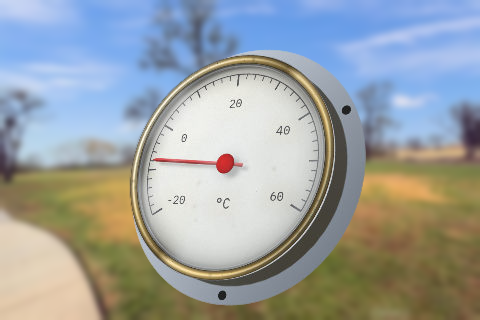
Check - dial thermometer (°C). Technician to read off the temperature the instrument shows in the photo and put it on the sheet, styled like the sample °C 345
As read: °C -8
